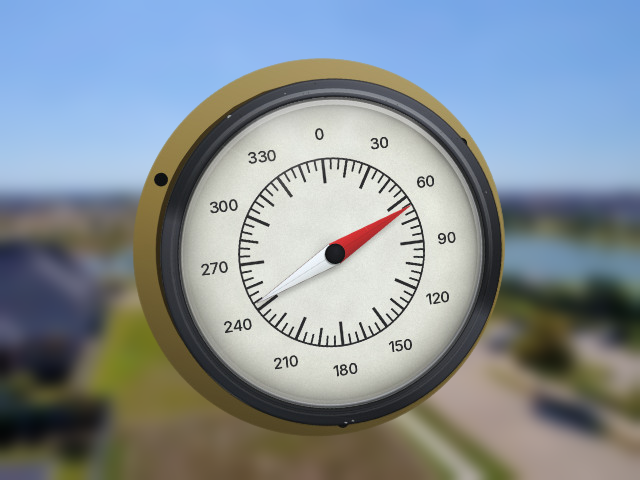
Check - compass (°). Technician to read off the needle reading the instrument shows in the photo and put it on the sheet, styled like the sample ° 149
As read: ° 65
